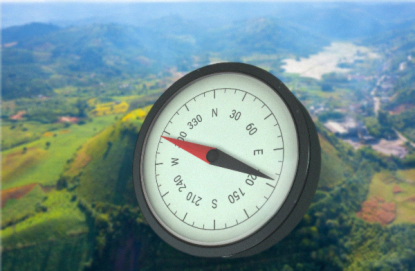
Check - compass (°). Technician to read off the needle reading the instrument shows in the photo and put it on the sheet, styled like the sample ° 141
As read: ° 295
